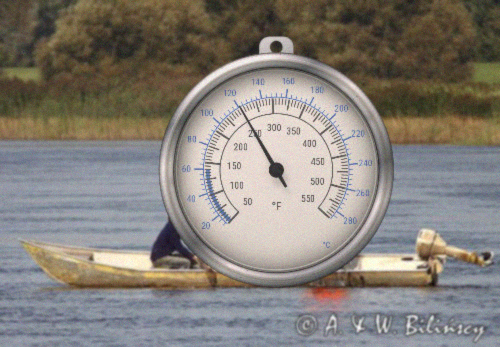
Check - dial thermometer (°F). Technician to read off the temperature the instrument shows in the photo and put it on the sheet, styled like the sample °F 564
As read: °F 250
